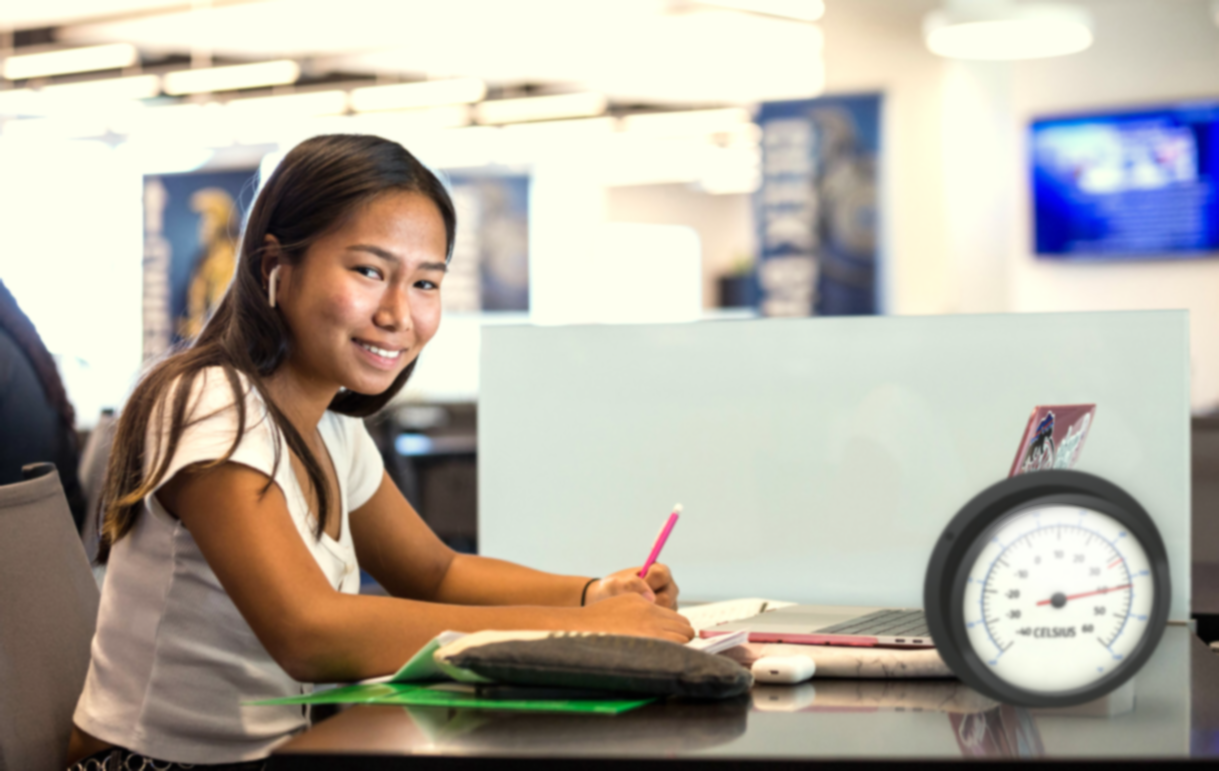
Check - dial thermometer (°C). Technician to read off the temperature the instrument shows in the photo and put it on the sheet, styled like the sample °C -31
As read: °C 40
